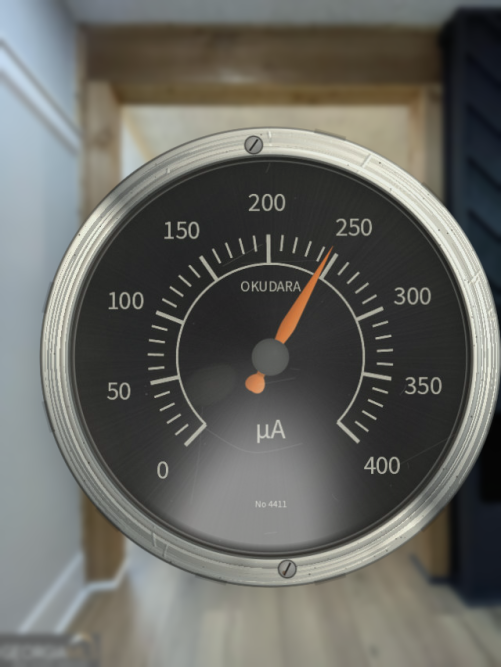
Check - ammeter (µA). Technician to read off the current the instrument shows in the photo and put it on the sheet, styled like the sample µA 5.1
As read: µA 245
